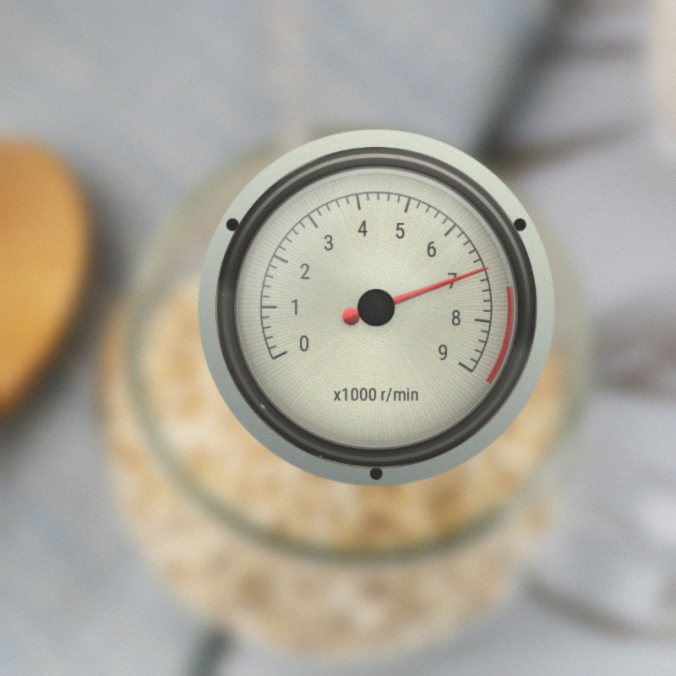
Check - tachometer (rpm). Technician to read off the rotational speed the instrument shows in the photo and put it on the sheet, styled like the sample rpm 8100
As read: rpm 7000
